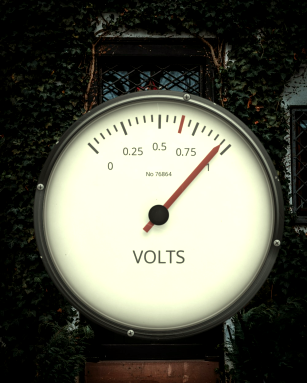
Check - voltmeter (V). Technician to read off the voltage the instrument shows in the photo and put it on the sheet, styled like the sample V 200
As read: V 0.95
